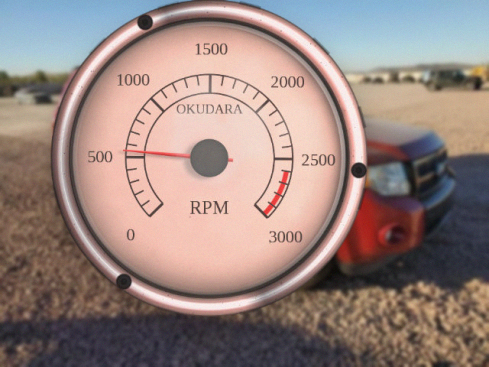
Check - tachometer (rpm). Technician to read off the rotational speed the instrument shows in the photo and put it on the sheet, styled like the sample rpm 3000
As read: rpm 550
